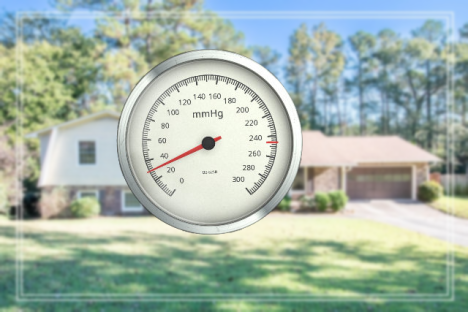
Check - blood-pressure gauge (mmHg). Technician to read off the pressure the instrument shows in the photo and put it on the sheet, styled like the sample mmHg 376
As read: mmHg 30
